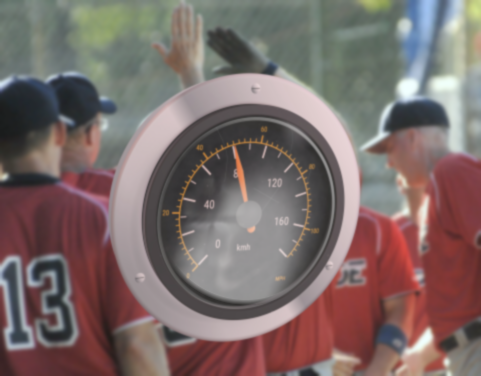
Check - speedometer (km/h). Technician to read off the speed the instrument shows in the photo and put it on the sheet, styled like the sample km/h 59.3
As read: km/h 80
